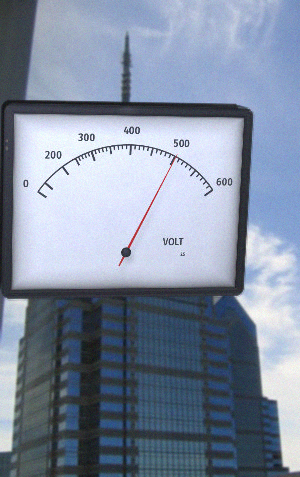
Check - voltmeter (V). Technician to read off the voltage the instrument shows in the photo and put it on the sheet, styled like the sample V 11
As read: V 500
